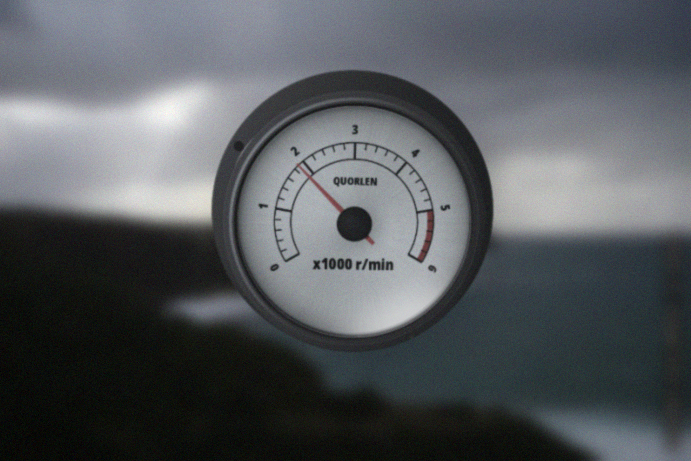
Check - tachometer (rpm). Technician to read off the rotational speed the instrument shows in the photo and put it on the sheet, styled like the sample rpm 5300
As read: rpm 1900
